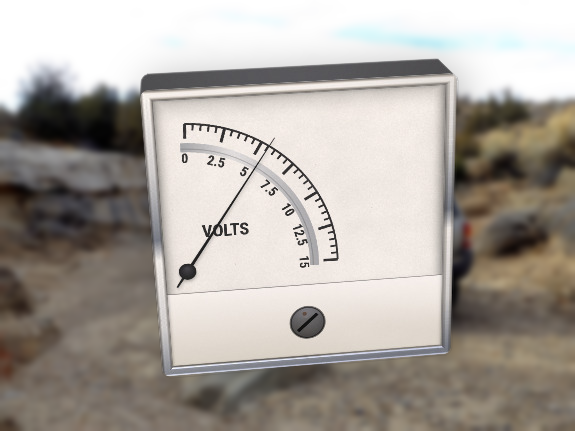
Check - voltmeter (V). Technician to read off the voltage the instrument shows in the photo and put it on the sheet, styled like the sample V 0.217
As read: V 5.5
